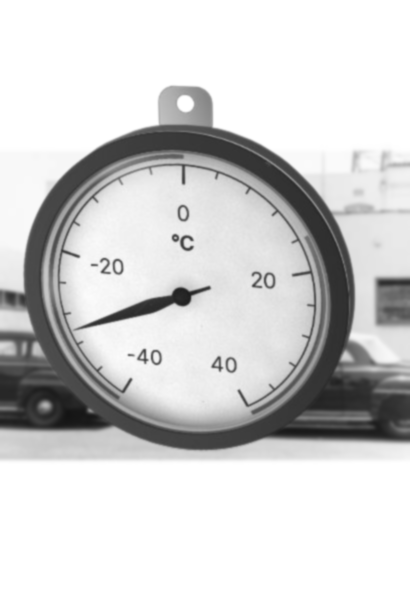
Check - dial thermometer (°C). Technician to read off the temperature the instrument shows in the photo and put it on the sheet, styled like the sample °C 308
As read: °C -30
